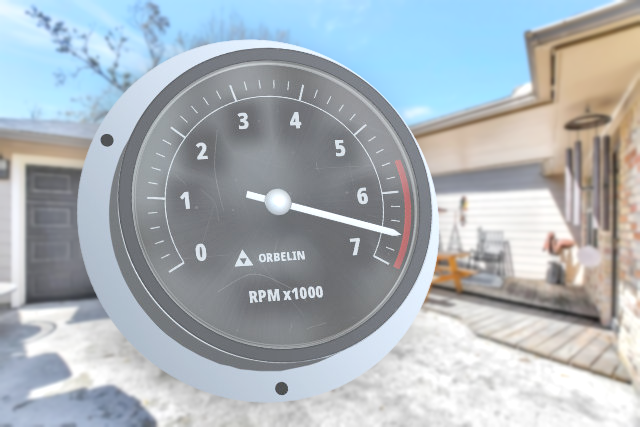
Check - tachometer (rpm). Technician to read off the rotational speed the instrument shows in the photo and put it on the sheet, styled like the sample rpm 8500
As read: rpm 6600
